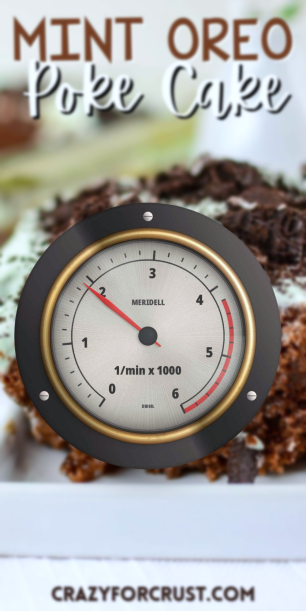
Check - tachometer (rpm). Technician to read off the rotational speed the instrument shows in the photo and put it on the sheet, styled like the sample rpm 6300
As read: rpm 1900
